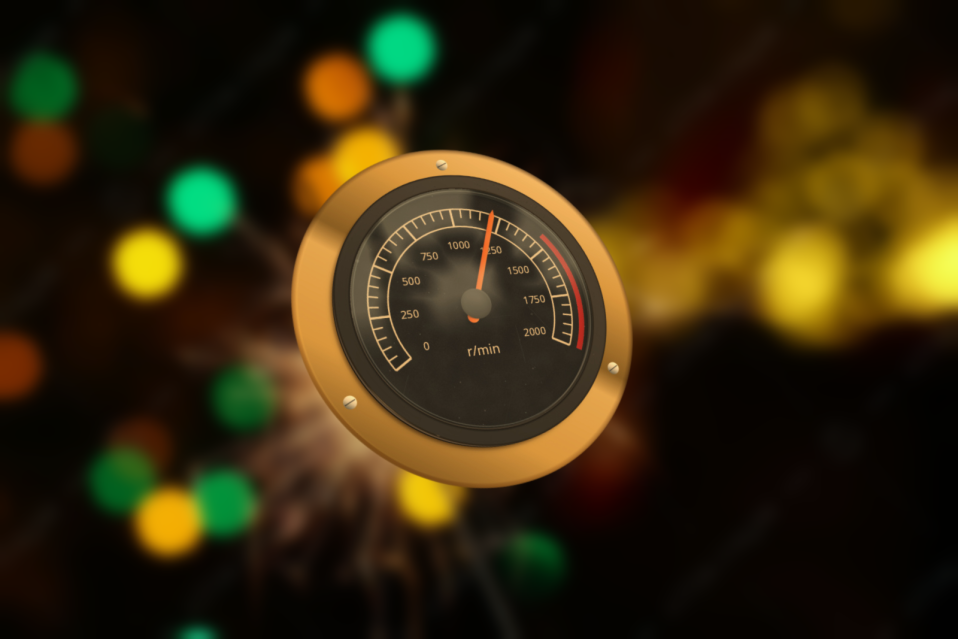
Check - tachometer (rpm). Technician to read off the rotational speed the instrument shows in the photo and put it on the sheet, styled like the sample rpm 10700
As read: rpm 1200
